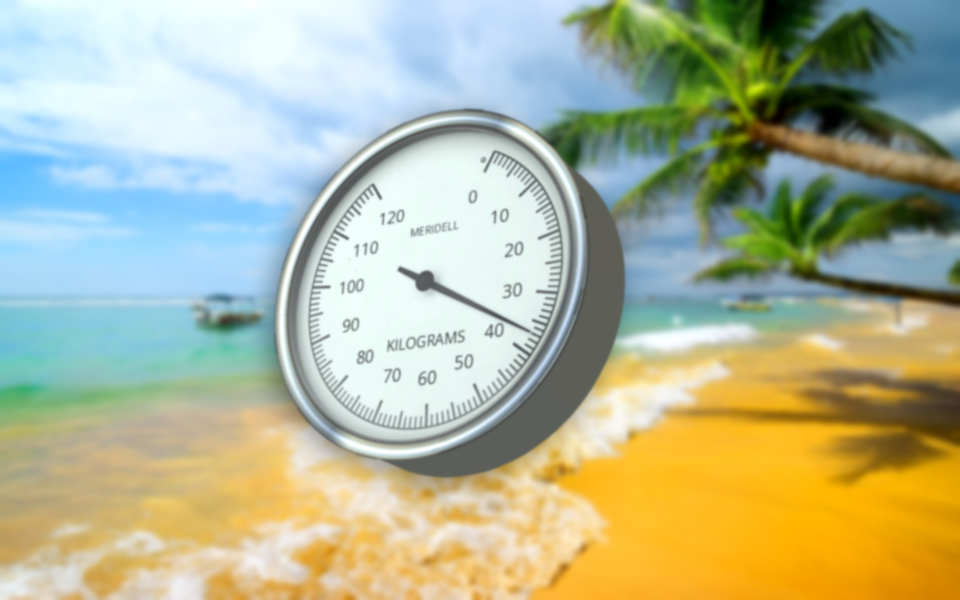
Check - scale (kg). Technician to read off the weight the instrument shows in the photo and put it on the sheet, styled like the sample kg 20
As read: kg 37
